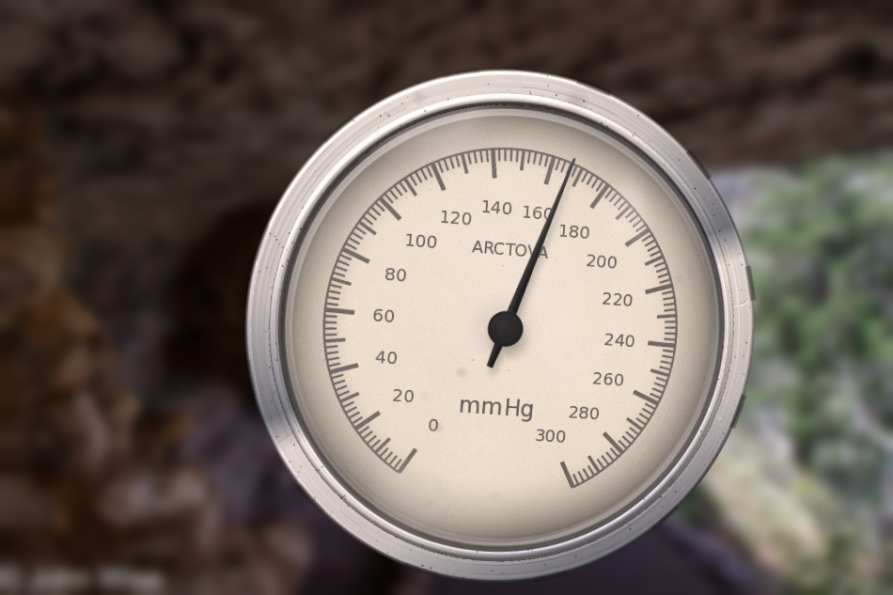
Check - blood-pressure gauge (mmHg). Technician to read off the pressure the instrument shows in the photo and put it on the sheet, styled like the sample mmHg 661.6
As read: mmHg 166
